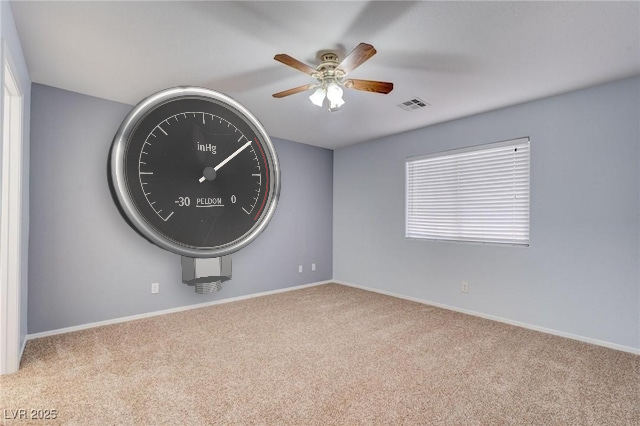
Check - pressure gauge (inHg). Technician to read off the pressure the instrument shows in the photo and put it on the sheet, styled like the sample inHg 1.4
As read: inHg -9
